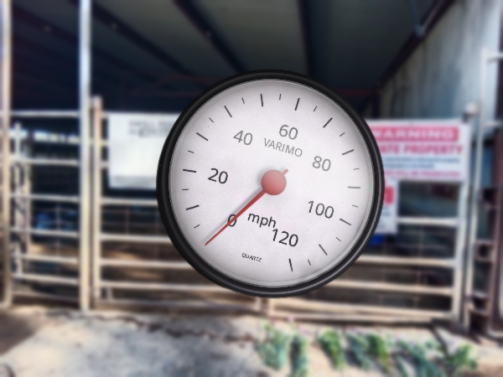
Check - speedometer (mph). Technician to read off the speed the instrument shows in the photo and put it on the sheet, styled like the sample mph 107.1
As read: mph 0
